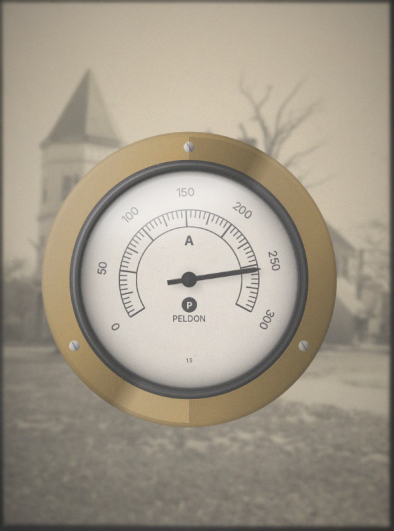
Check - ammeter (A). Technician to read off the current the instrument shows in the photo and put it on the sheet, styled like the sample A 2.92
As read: A 255
